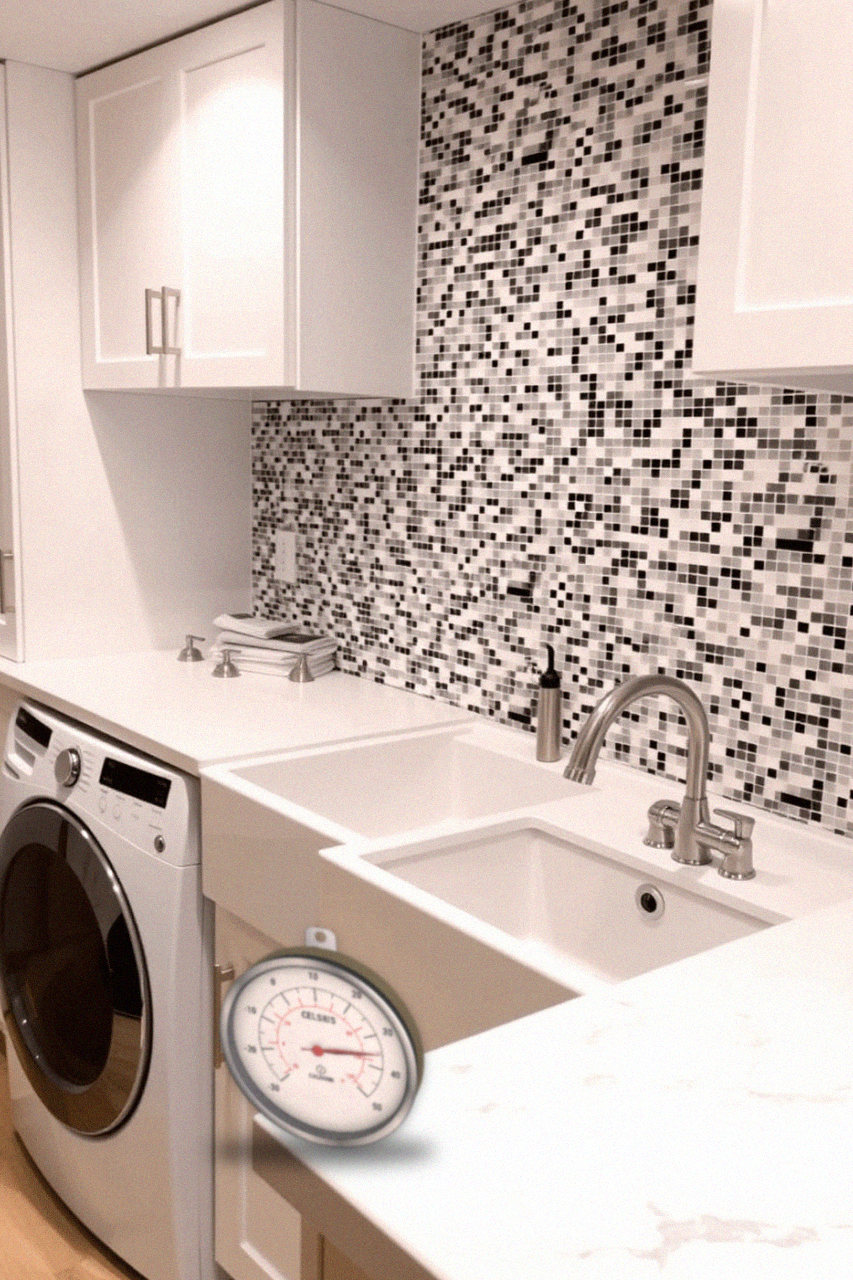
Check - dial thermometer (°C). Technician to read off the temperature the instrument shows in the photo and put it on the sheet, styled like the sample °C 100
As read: °C 35
